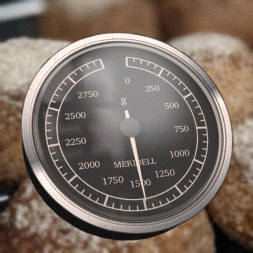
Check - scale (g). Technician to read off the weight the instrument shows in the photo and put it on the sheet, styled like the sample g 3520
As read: g 1500
